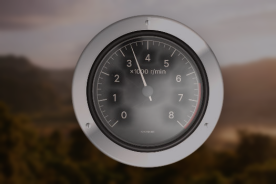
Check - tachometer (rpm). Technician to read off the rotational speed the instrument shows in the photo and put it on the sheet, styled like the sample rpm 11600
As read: rpm 3400
